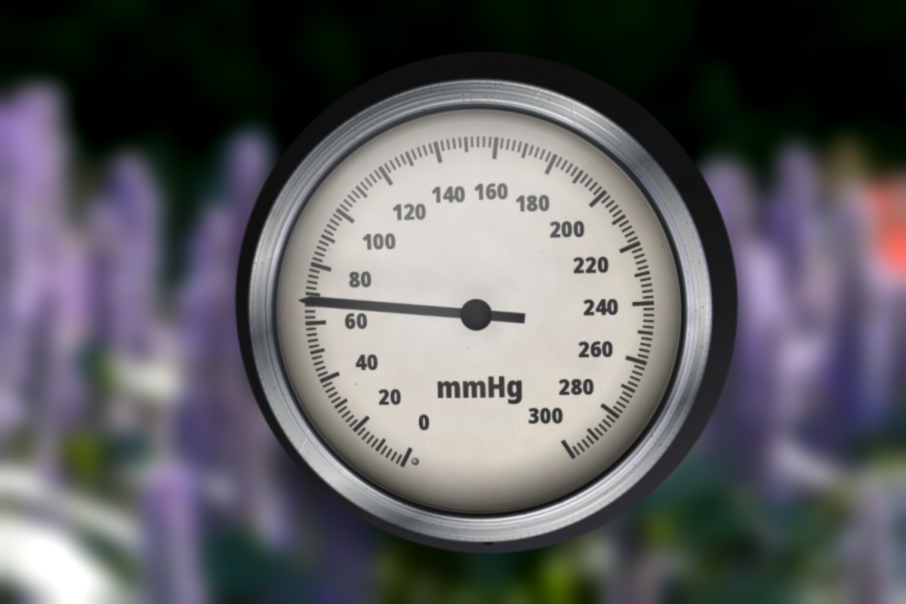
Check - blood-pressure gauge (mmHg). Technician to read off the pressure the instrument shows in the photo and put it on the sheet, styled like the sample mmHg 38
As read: mmHg 68
